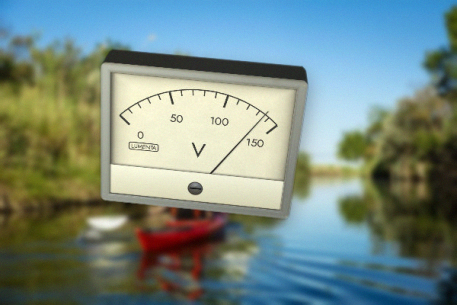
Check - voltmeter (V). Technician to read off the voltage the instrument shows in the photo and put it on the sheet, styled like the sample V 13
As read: V 135
